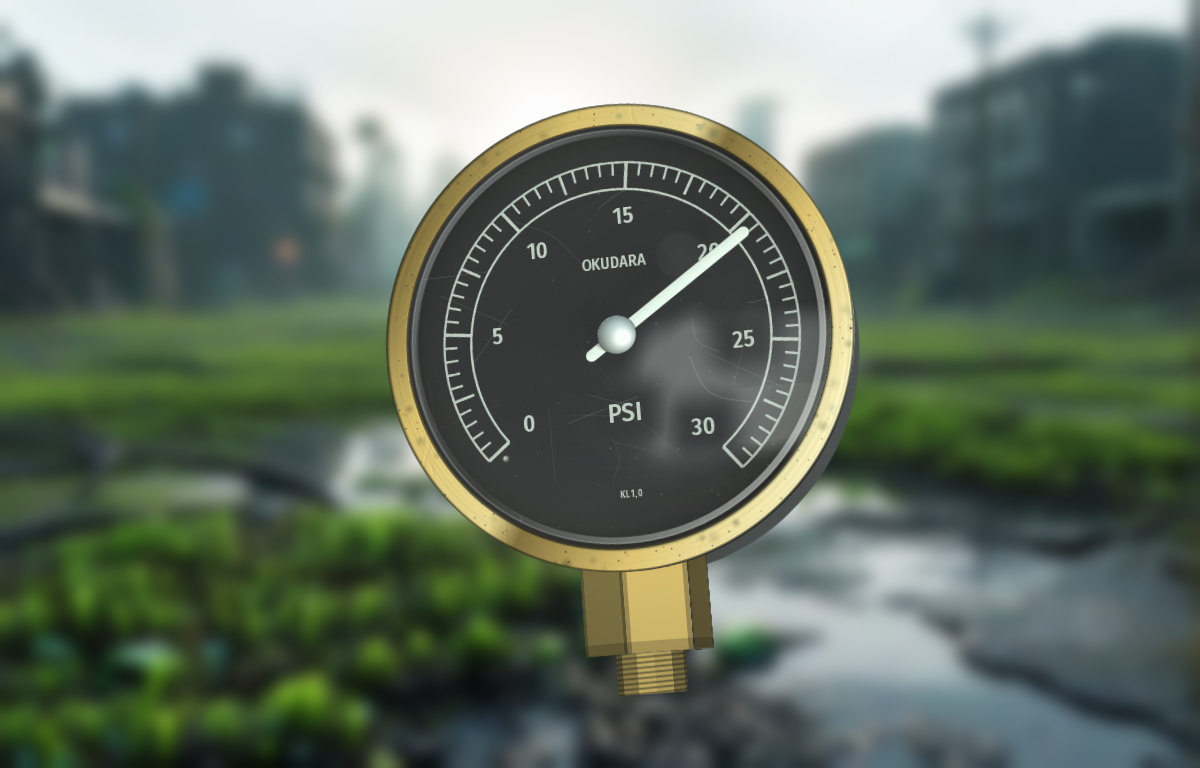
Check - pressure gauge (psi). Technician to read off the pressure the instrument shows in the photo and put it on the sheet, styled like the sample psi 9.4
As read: psi 20.5
